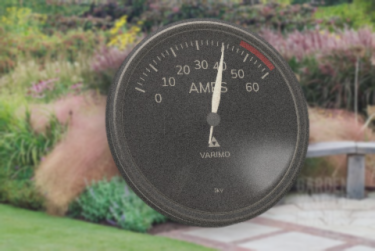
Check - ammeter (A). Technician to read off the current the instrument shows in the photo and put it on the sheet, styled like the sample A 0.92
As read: A 40
